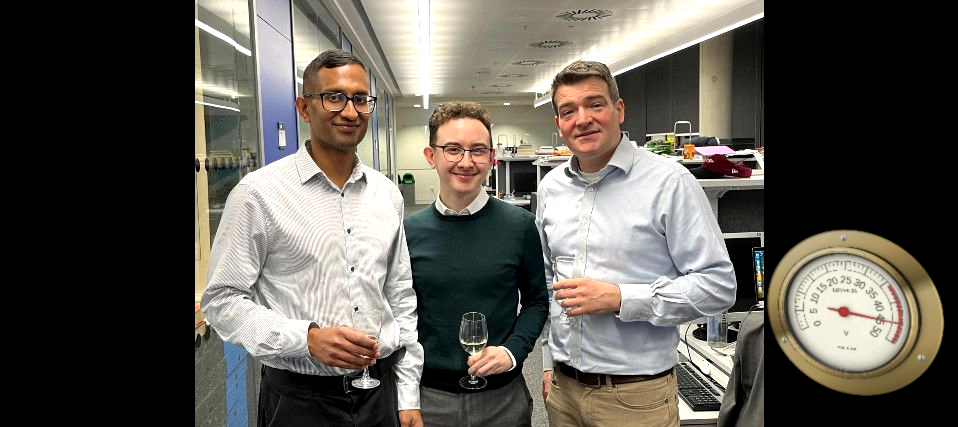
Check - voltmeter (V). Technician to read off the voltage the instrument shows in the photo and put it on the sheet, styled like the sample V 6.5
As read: V 45
